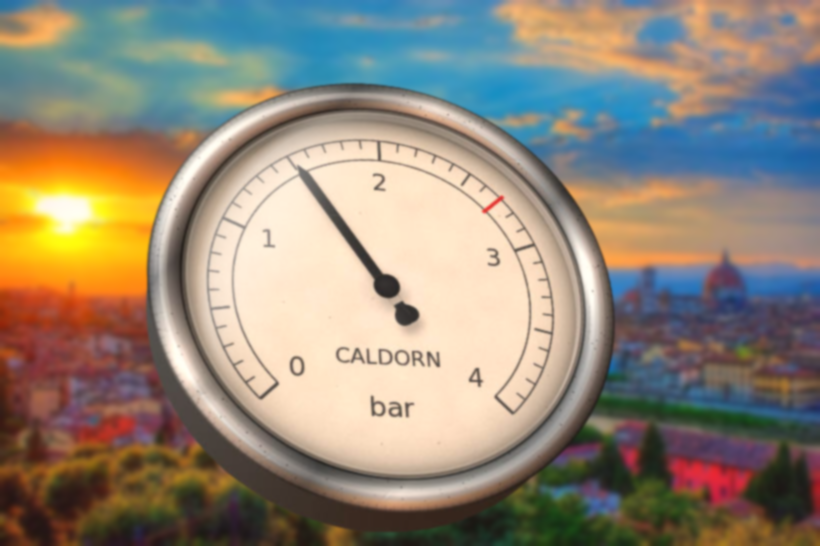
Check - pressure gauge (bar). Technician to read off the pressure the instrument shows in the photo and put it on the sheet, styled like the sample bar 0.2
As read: bar 1.5
